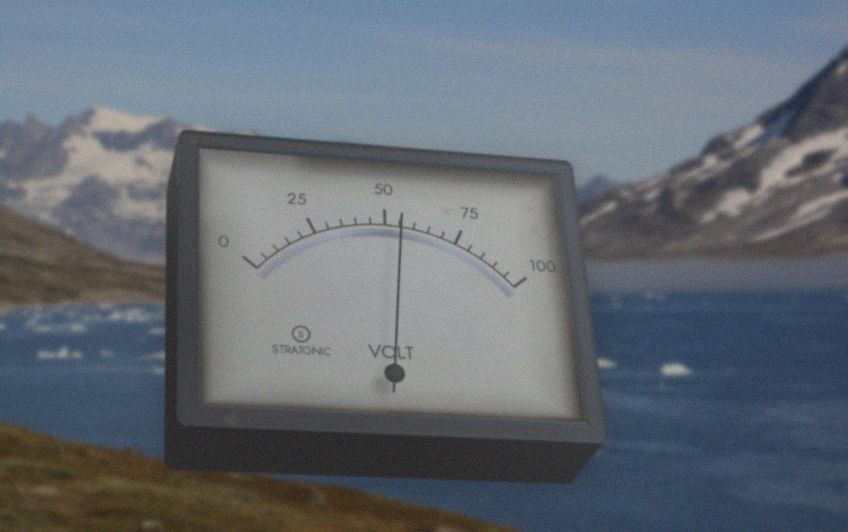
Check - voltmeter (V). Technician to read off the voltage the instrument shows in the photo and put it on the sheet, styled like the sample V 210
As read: V 55
